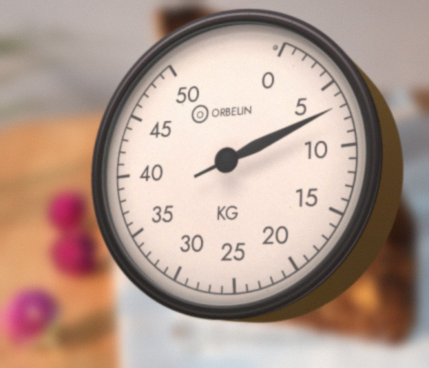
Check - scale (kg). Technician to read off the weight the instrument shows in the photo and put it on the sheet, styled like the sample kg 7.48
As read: kg 7
